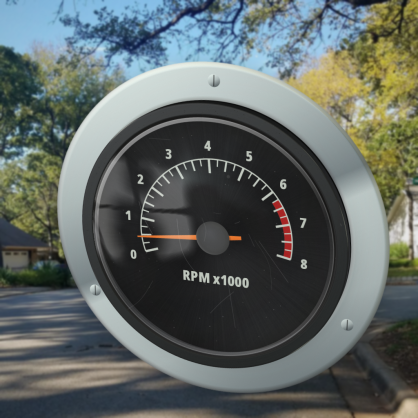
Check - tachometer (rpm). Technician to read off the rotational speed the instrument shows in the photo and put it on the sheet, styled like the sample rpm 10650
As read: rpm 500
